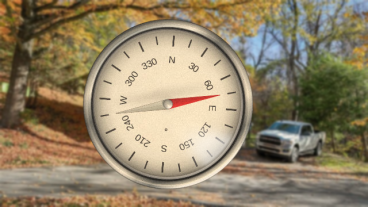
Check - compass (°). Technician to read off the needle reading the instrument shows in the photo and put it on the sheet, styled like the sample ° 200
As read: ° 75
